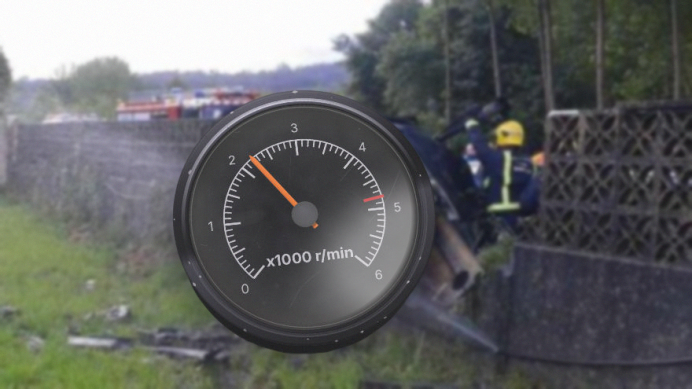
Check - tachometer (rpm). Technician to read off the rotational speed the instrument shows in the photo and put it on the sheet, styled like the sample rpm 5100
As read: rpm 2200
